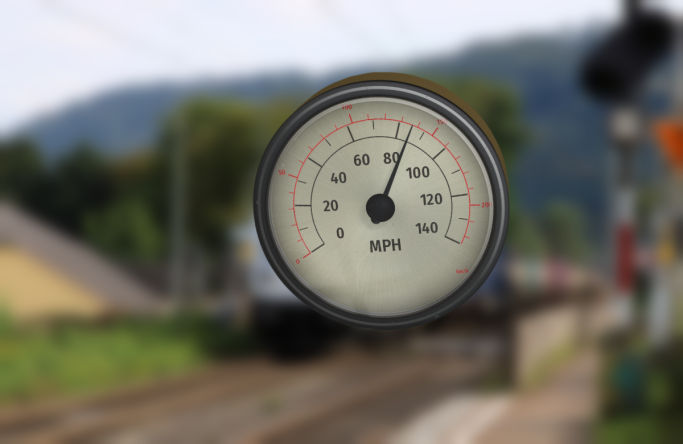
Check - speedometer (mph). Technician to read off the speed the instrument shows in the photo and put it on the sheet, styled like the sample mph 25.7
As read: mph 85
